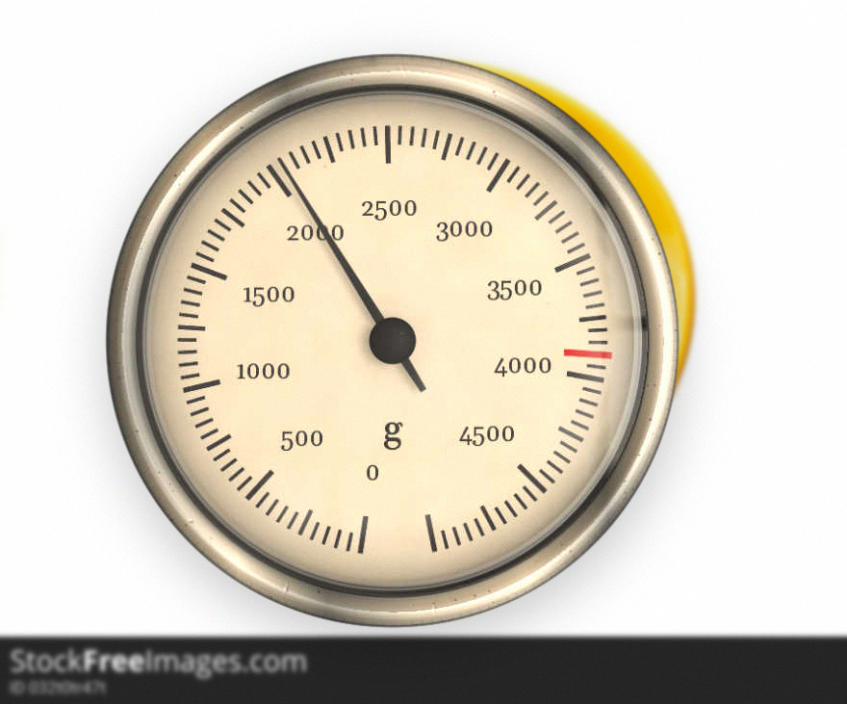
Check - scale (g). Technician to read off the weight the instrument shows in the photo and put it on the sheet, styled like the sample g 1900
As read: g 2050
